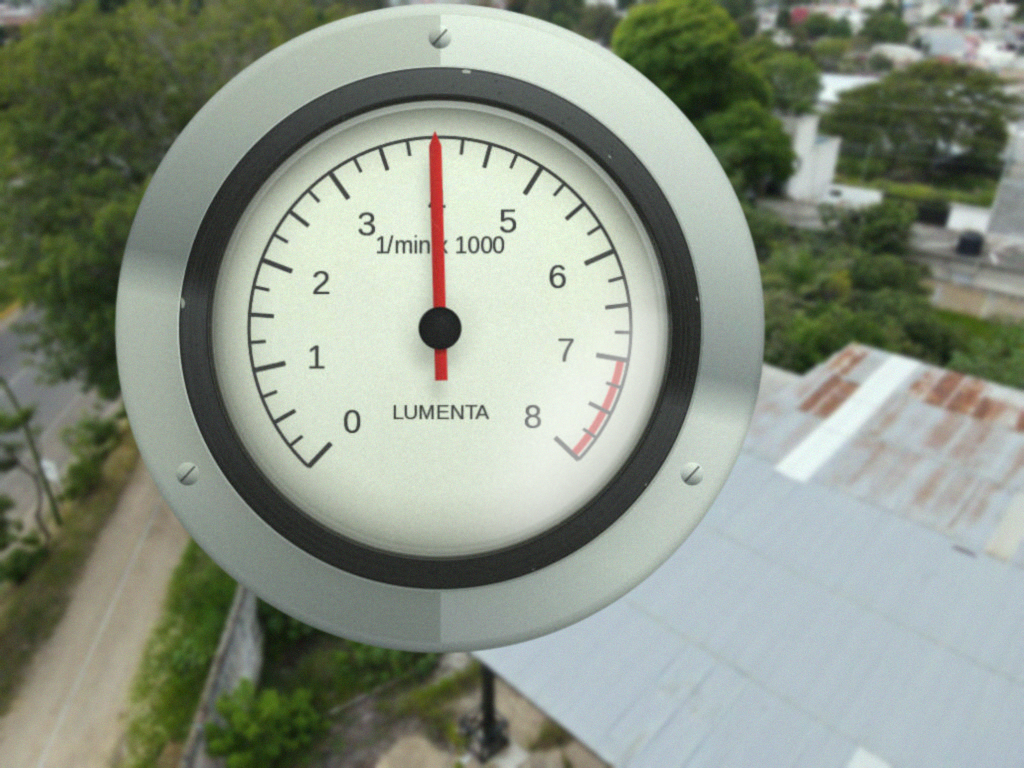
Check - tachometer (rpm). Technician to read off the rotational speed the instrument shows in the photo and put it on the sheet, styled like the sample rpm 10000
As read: rpm 4000
